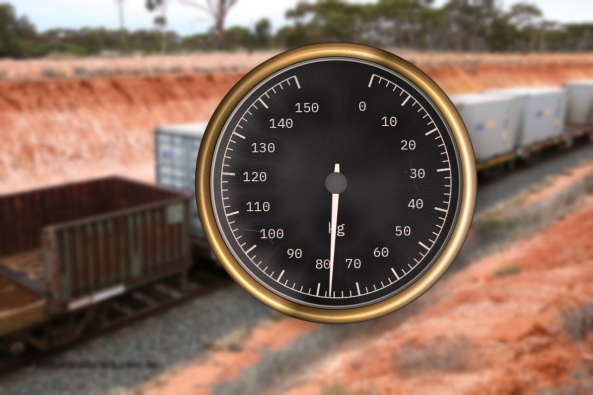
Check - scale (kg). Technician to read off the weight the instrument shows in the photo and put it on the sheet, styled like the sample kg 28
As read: kg 77
